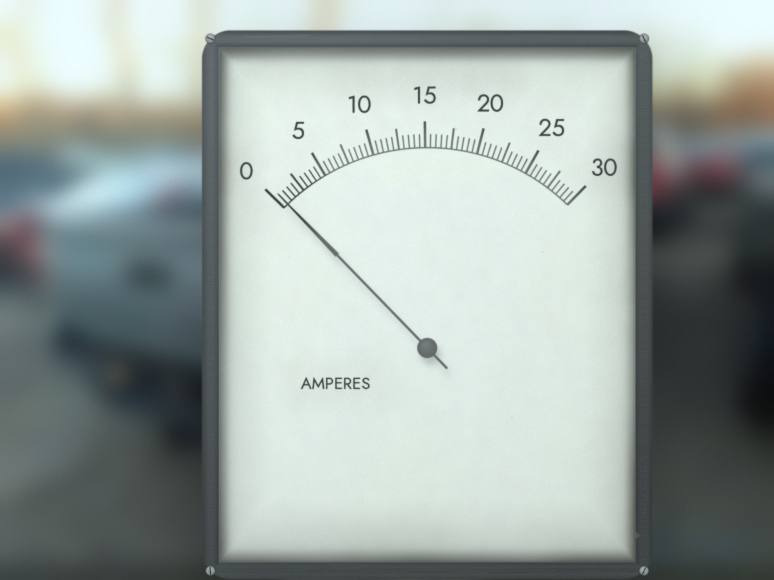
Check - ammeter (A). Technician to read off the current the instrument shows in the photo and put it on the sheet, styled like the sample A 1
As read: A 0.5
